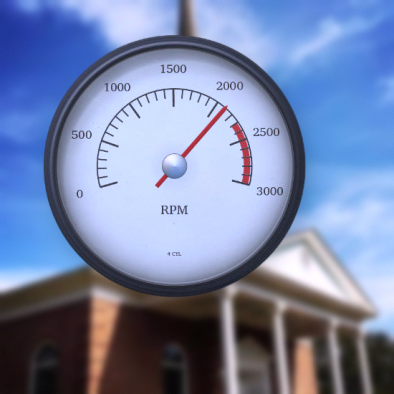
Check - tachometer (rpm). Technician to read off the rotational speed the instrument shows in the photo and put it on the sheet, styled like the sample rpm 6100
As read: rpm 2100
